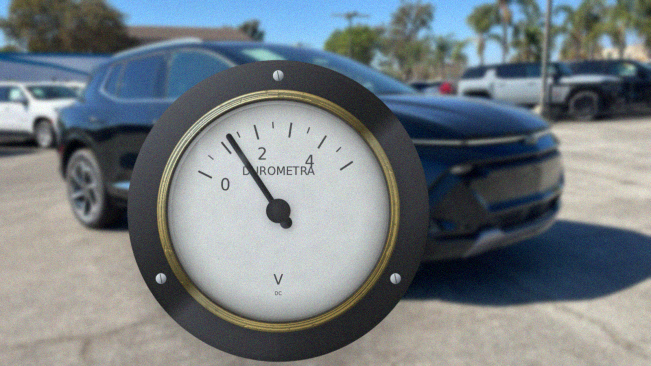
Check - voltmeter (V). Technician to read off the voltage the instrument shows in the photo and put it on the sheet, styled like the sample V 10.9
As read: V 1.25
